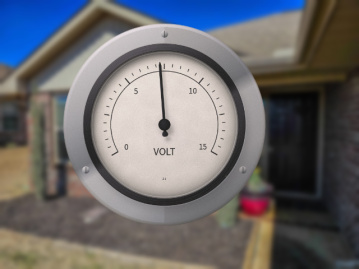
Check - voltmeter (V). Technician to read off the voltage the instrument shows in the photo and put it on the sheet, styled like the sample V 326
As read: V 7.25
